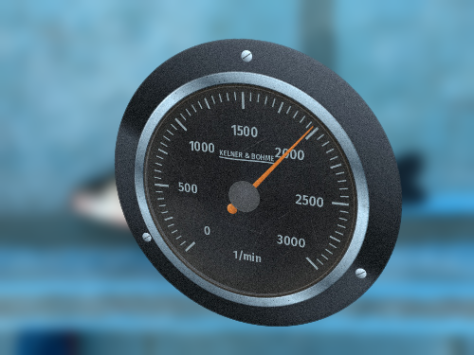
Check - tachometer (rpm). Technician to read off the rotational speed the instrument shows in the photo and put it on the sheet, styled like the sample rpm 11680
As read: rpm 1975
